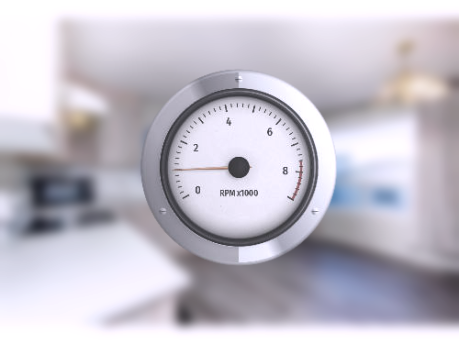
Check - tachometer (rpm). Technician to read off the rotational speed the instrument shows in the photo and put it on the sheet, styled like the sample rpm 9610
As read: rpm 1000
